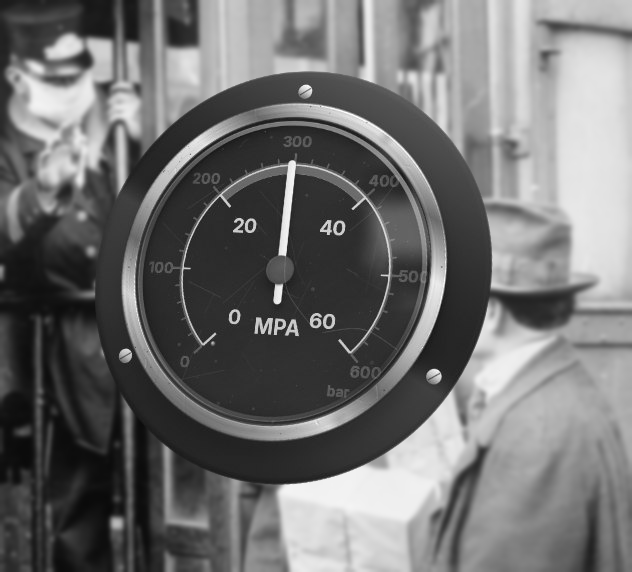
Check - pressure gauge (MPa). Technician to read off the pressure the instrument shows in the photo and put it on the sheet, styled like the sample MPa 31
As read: MPa 30
